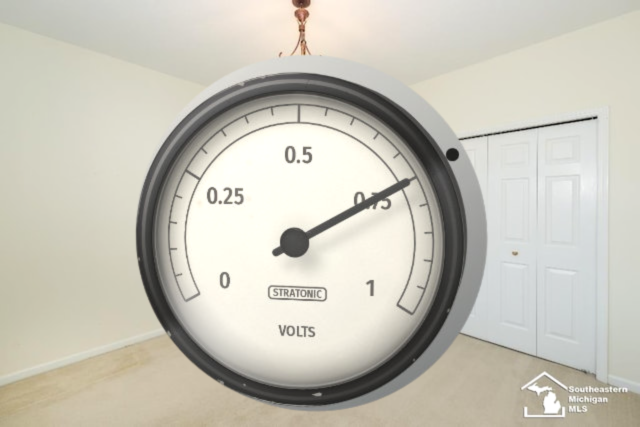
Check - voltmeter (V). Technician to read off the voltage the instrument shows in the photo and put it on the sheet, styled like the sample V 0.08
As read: V 0.75
